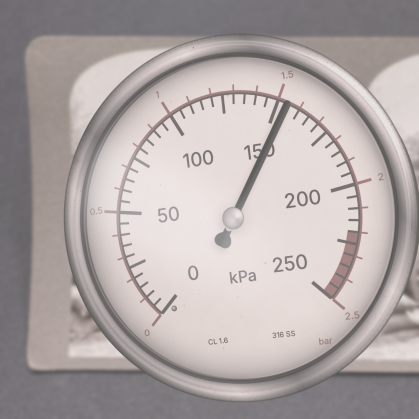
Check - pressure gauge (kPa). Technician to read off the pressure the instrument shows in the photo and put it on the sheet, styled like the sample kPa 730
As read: kPa 155
